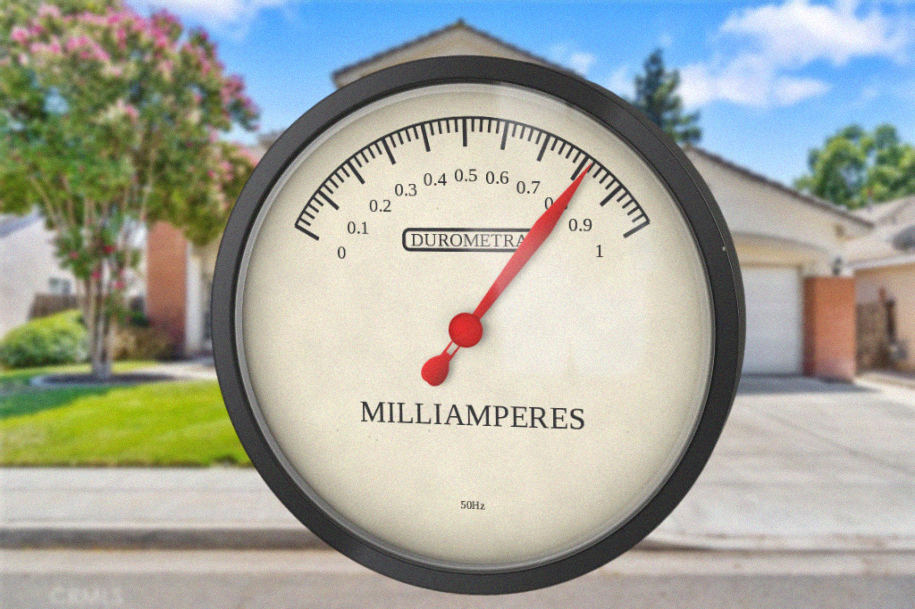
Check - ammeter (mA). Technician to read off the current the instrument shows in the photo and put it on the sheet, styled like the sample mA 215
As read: mA 0.82
